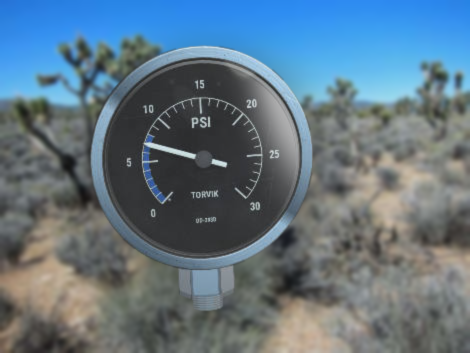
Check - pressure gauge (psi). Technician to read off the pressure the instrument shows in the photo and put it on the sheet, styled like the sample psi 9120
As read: psi 7
